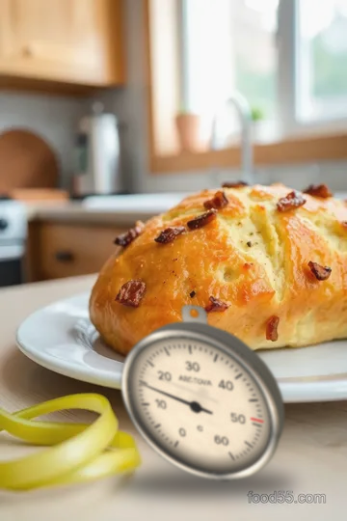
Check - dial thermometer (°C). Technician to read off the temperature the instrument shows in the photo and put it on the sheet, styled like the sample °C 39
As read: °C 15
